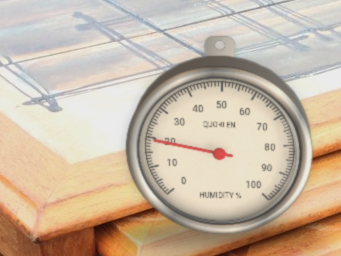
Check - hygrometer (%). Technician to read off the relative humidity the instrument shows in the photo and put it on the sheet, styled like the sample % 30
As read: % 20
